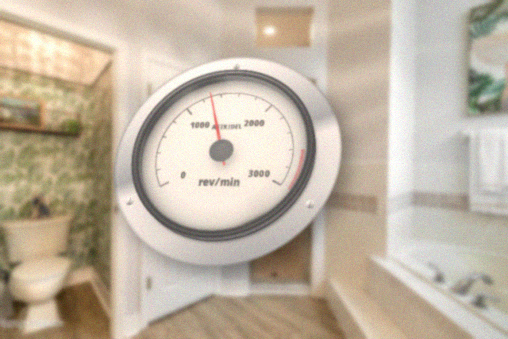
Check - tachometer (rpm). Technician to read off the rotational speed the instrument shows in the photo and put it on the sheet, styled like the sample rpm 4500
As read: rpm 1300
